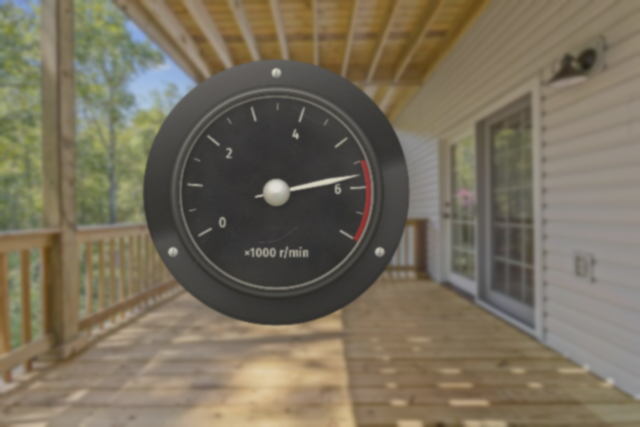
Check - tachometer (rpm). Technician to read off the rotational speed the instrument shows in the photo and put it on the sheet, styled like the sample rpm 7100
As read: rpm 5750
